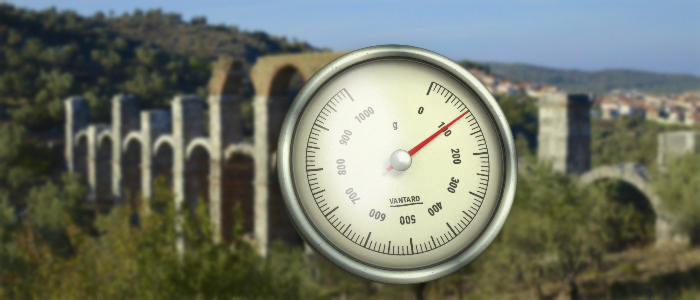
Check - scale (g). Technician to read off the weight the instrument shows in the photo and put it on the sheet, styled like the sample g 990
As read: g 100
